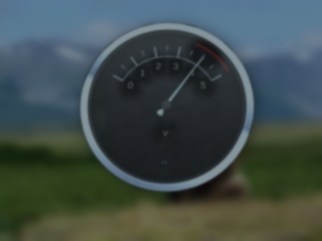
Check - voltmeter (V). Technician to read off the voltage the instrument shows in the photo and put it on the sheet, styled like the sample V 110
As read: V 4
